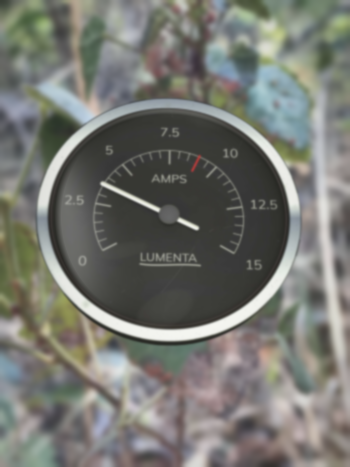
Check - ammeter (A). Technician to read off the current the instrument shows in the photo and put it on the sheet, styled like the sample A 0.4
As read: A 3.5
